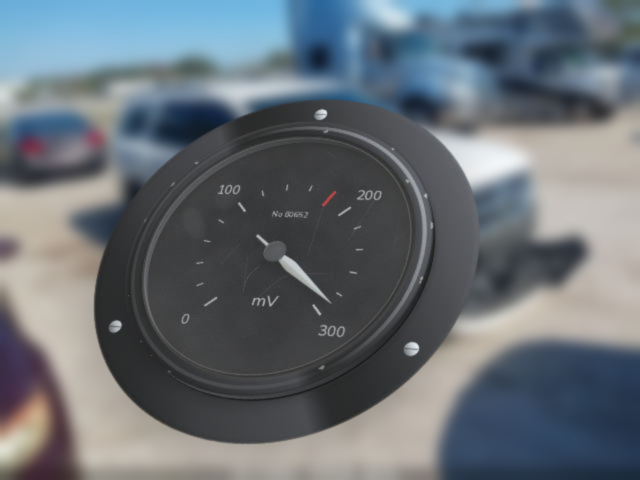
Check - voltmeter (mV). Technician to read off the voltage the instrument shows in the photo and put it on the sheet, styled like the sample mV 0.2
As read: mV 290
